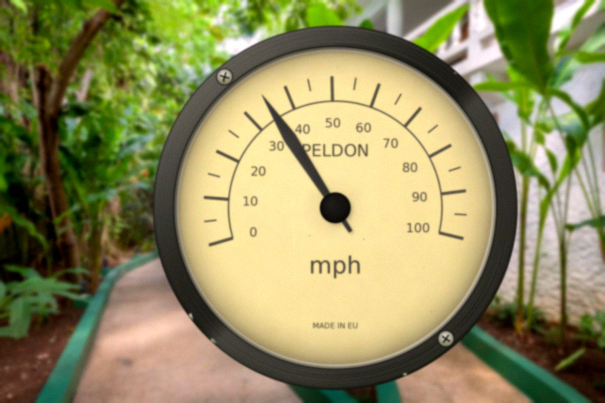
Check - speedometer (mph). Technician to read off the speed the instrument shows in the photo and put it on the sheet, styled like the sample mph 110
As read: mph 35
